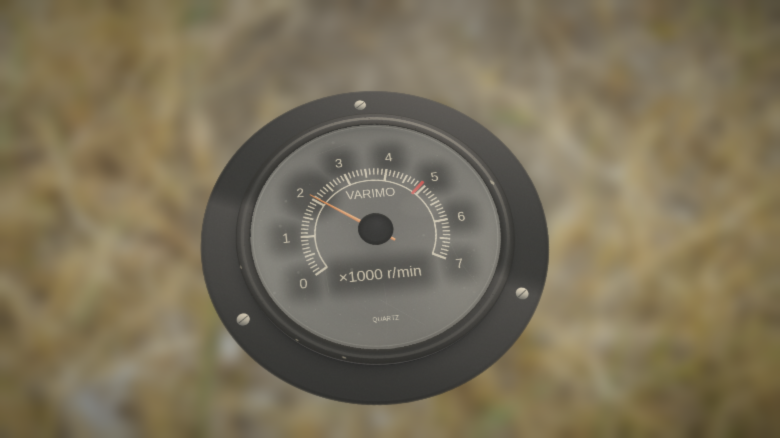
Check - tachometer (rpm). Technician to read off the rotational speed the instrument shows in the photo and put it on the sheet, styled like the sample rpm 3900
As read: rpm 2000
